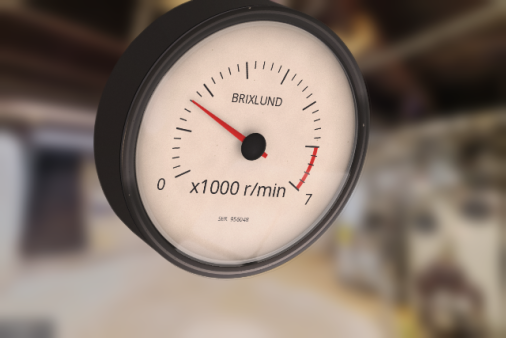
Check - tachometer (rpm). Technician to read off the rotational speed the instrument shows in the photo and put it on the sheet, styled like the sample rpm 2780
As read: rpm 1600
